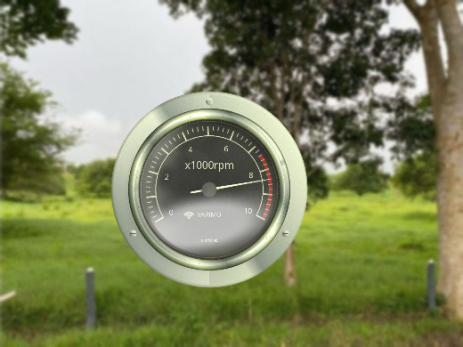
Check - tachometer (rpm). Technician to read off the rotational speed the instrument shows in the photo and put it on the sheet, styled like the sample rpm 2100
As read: rpm 8400
